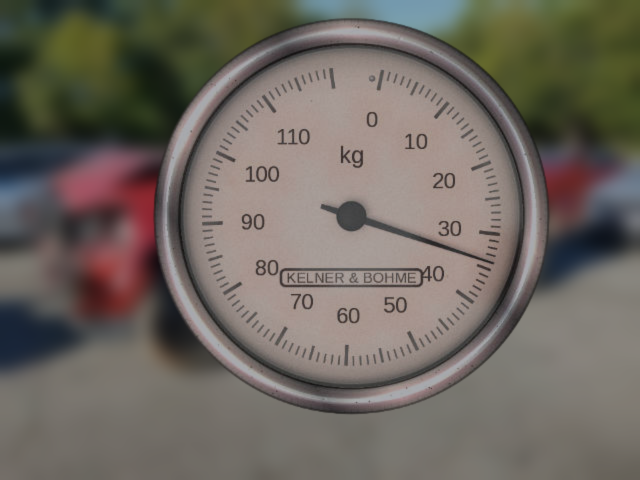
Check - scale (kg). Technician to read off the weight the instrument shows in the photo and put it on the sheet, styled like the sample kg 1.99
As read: kg 34
